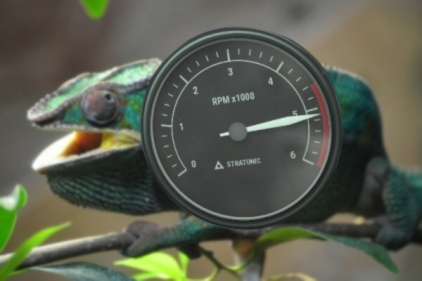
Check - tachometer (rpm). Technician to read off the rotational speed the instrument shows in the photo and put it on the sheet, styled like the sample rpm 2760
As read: rpm 5100
